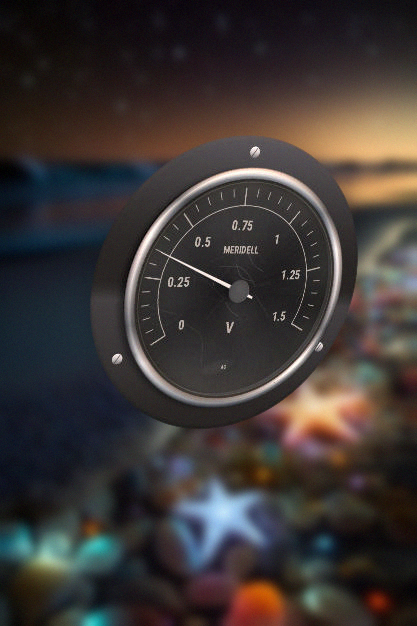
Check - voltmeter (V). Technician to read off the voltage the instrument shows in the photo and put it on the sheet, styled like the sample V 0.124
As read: V 0.35
